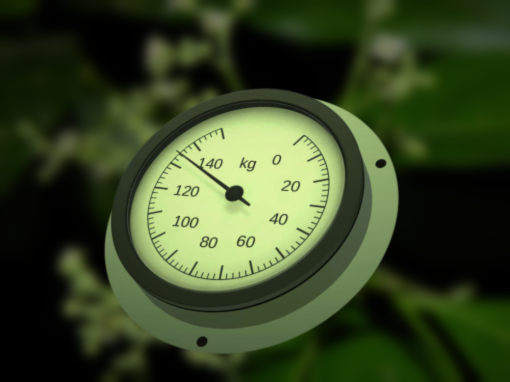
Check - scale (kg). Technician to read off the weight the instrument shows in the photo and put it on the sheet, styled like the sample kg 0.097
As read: kg 134
